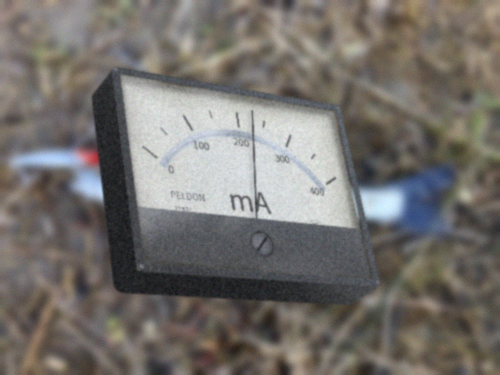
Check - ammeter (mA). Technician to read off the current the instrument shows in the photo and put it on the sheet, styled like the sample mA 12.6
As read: mA 225
